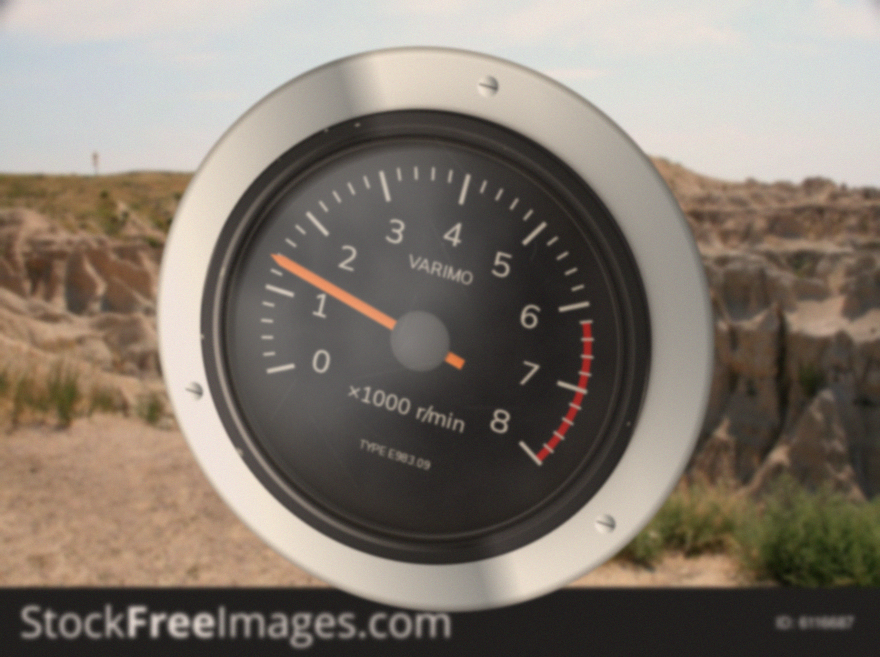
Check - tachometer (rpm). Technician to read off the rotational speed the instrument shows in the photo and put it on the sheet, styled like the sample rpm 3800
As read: rpm 1400
